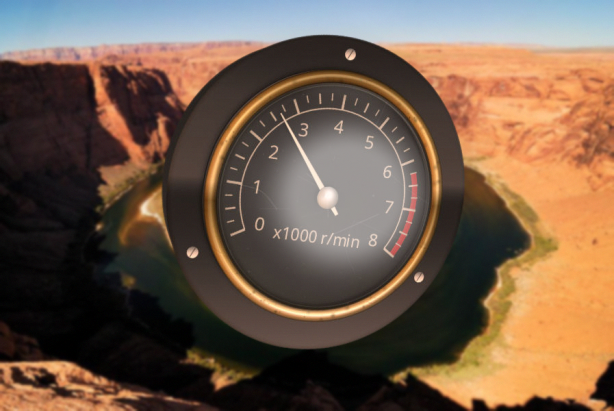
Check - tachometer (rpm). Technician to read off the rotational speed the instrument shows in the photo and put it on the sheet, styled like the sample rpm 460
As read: rpm 2625
